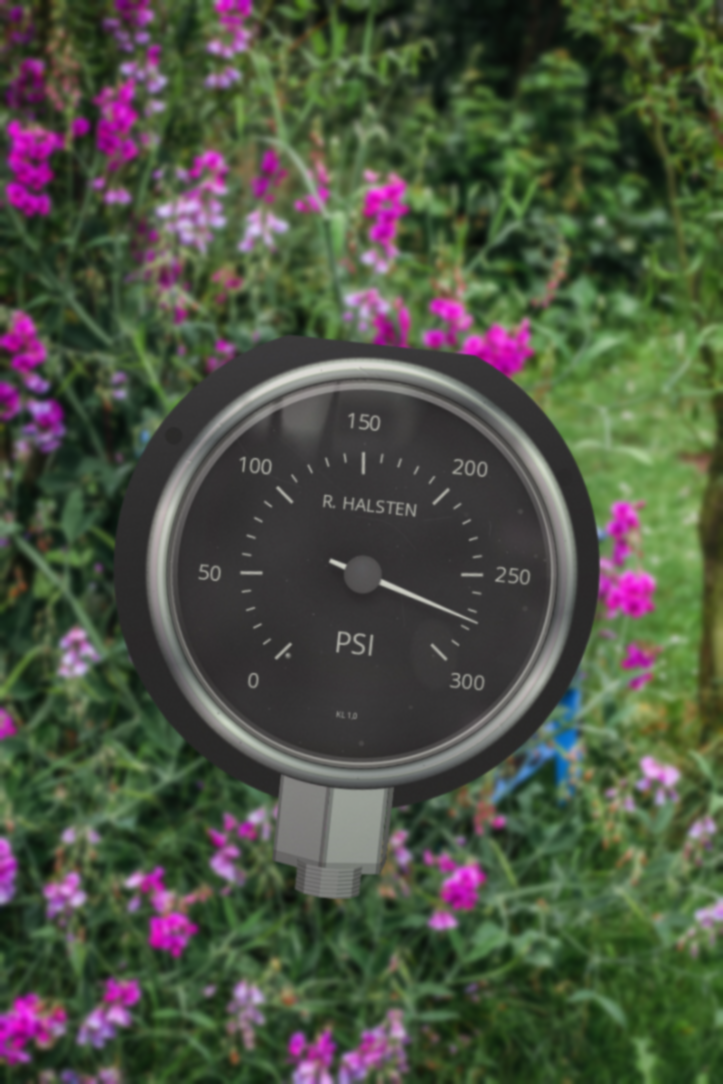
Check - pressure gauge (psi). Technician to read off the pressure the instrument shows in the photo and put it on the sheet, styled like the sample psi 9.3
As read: psi 275
